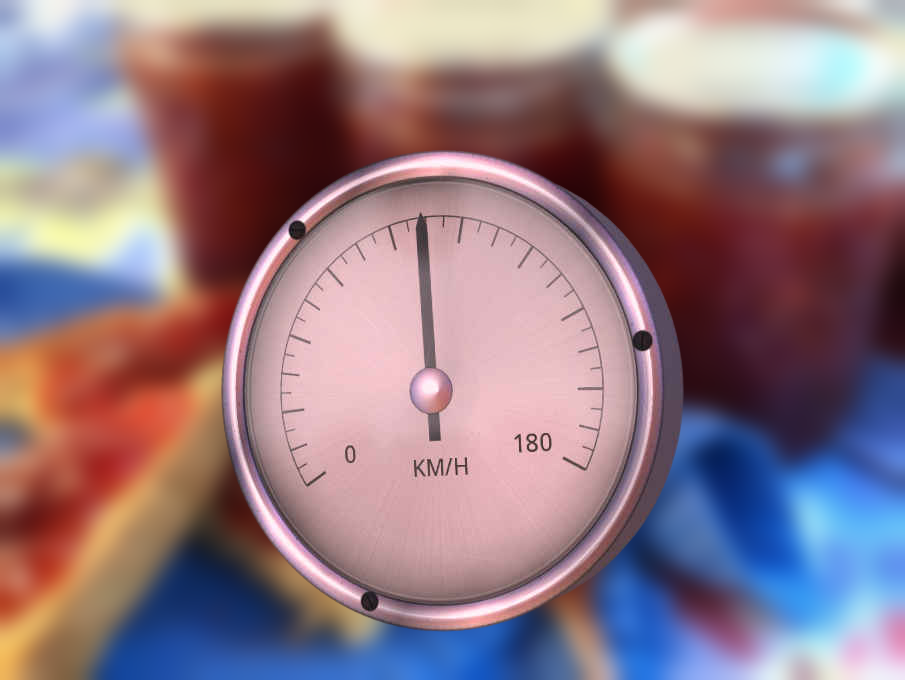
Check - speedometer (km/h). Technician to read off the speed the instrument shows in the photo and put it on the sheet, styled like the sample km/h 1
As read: km/h 90
